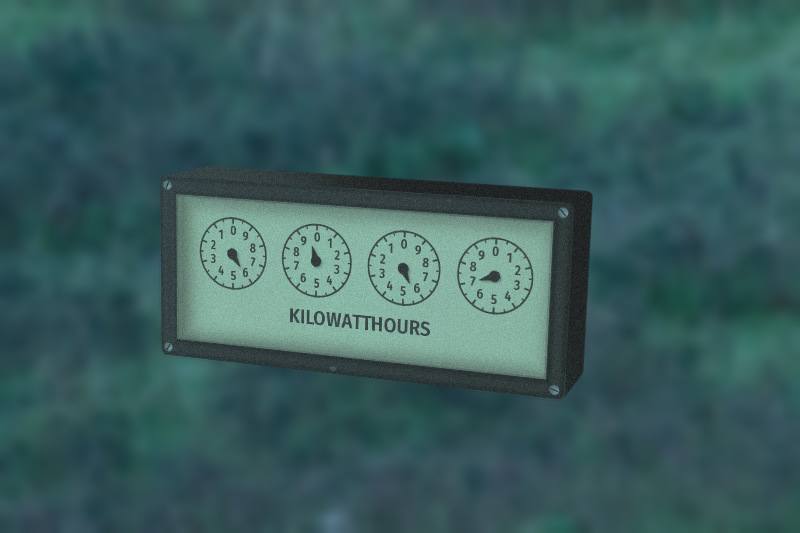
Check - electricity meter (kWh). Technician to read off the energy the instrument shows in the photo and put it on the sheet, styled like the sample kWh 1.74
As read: kWh 5957
